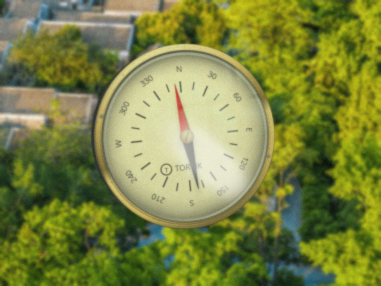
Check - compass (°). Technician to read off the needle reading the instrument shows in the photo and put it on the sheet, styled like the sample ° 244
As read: ° 352.5
